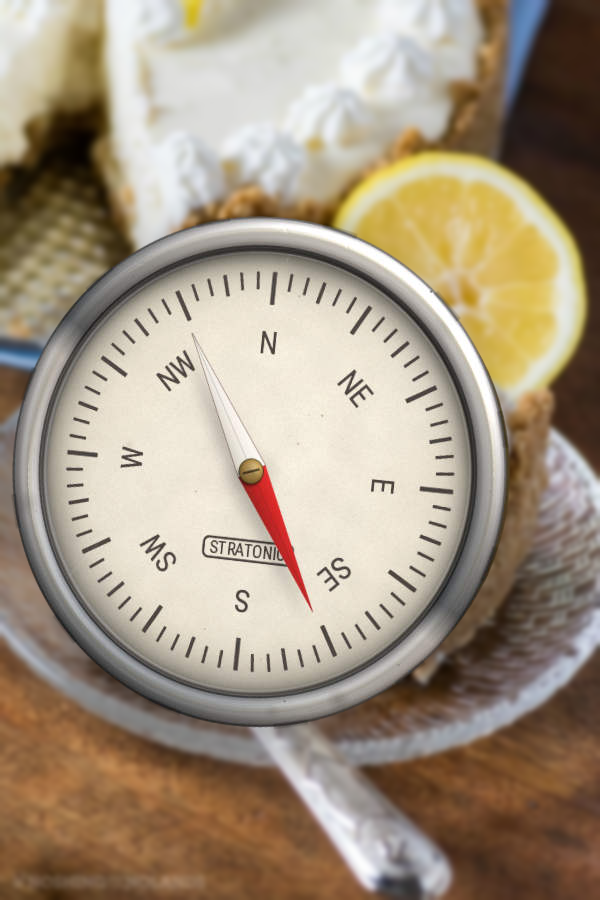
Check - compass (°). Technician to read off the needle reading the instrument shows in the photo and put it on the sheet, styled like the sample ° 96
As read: ° 150
